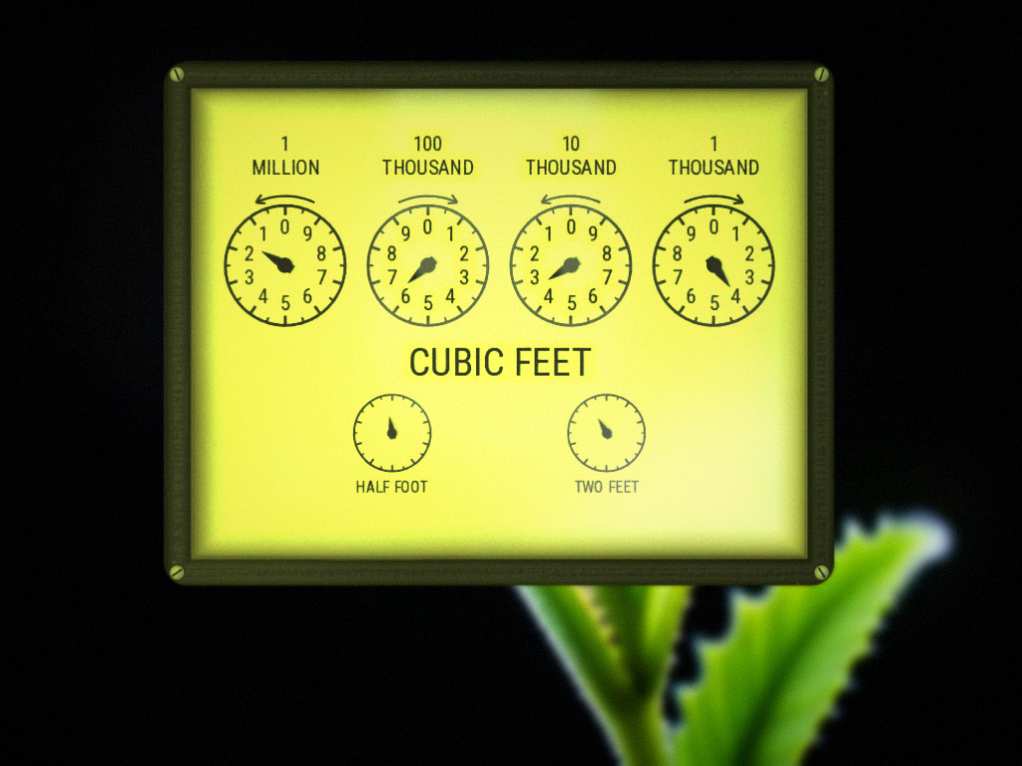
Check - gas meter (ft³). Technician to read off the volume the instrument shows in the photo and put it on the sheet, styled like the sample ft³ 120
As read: ft³ 163400
